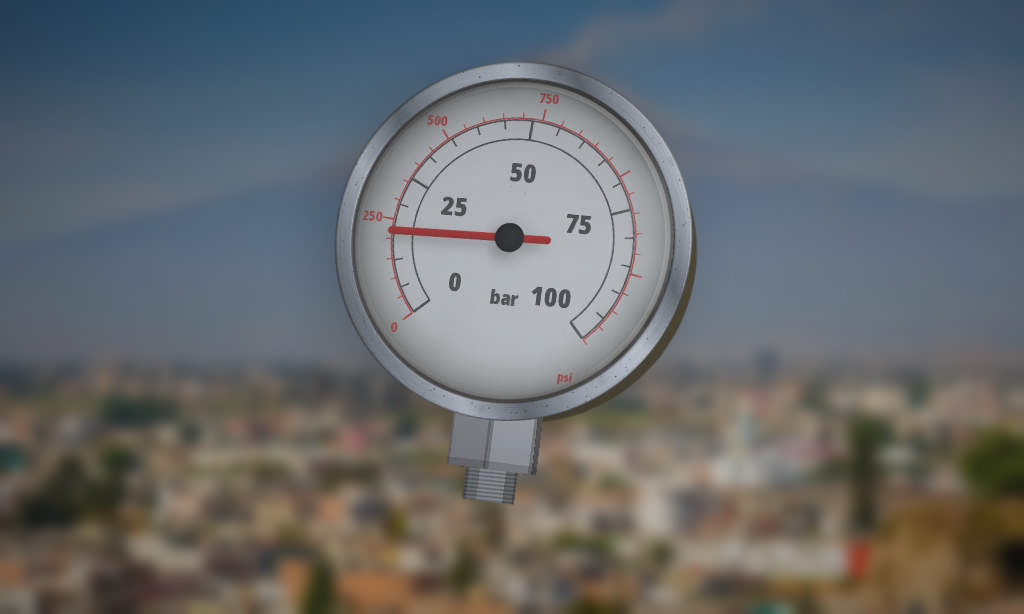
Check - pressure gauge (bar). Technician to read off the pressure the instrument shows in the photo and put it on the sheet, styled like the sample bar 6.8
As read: bar 15
